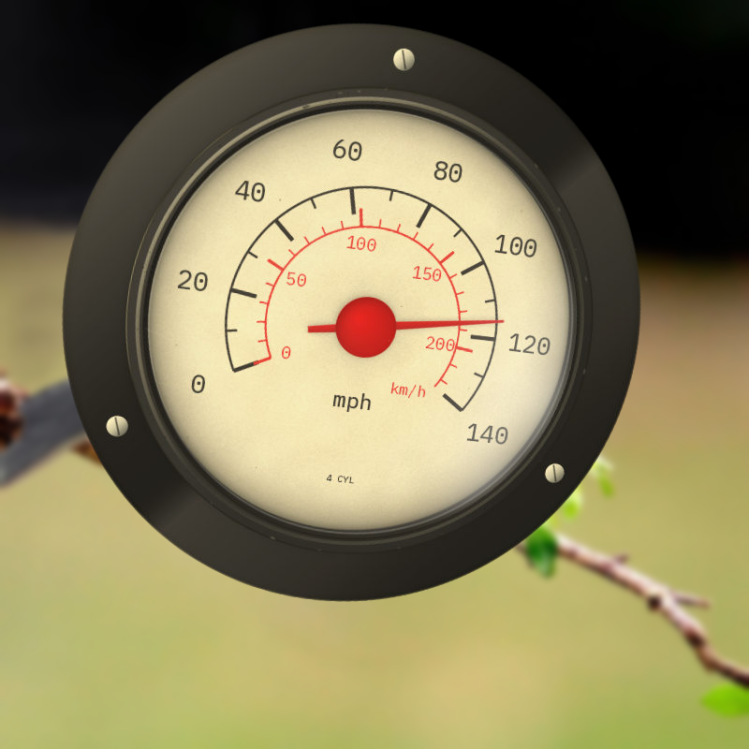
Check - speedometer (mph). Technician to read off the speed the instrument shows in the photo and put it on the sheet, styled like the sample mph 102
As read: mph 115
